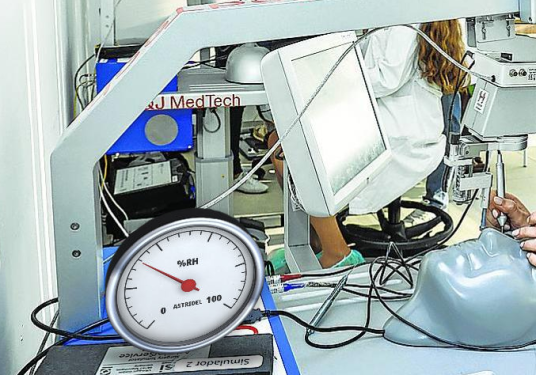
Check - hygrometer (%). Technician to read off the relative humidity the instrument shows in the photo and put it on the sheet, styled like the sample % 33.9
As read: % 32
